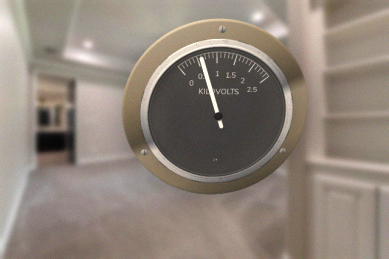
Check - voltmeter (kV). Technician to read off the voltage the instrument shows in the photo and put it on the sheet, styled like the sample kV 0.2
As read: kV 0.6
